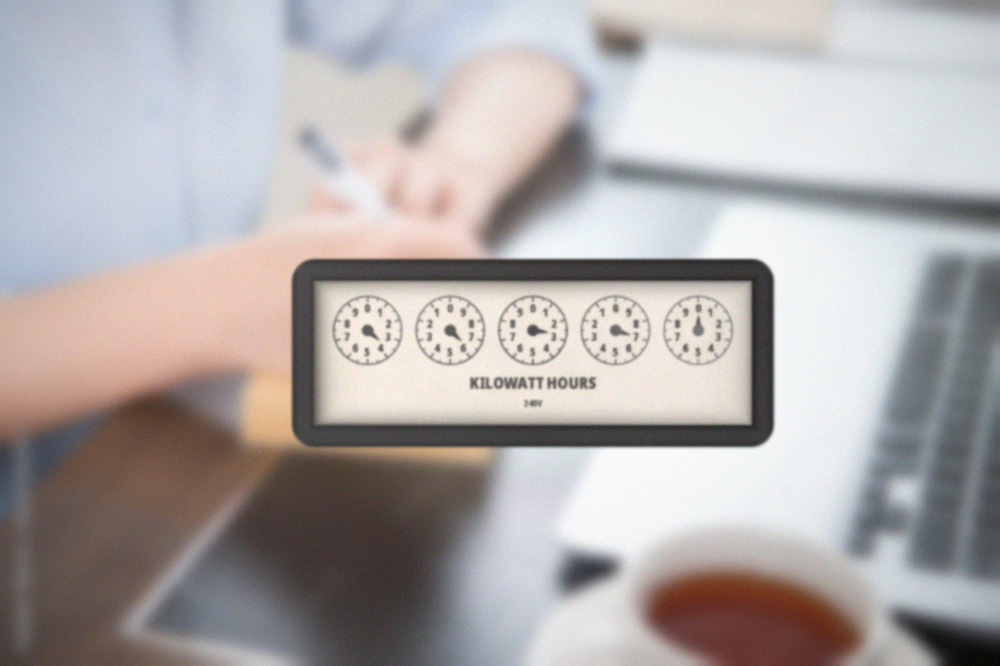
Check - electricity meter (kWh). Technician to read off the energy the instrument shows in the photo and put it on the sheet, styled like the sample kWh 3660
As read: kWh 36270
